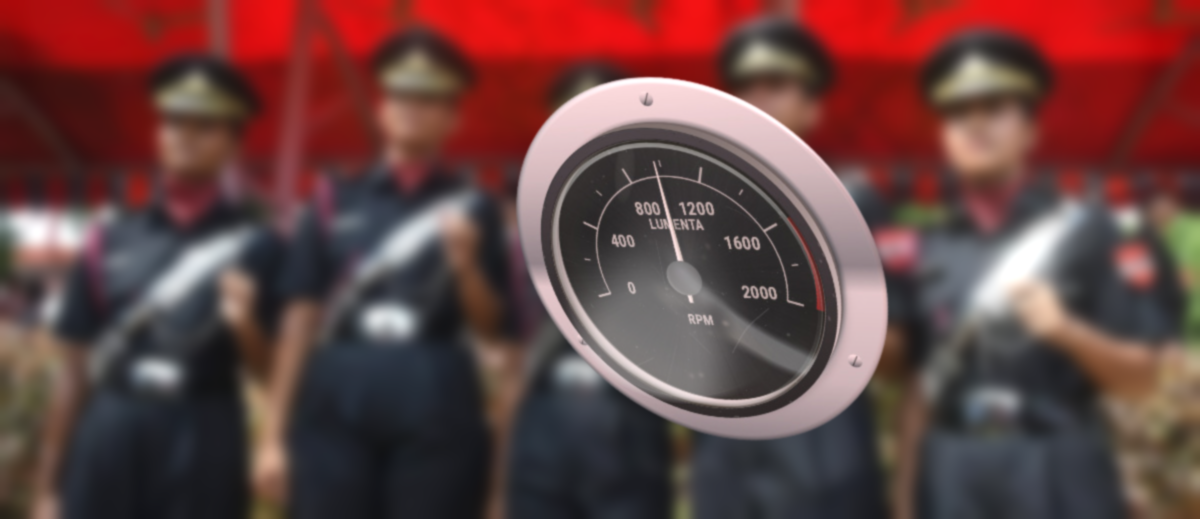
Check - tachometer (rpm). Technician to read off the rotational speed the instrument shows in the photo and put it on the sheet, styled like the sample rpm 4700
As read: rpm 1000
